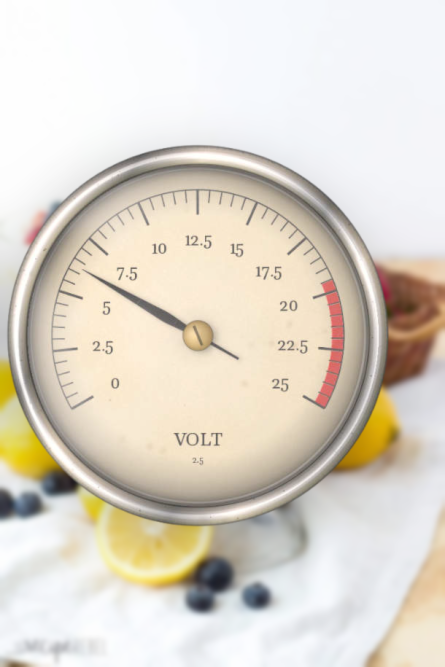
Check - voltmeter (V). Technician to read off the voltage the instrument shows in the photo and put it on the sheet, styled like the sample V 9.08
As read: V 6.25
